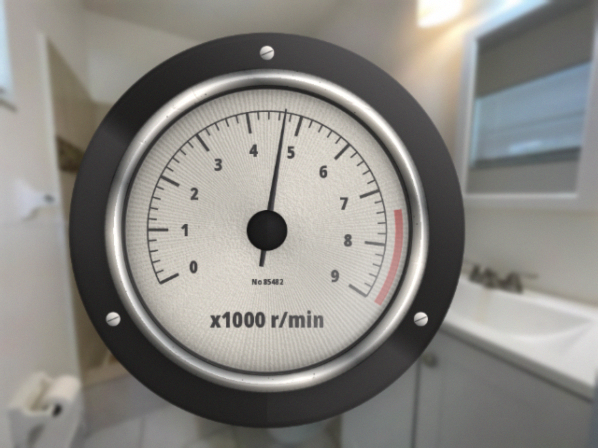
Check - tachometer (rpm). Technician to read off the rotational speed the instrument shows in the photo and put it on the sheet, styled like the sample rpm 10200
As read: rpm 4700
